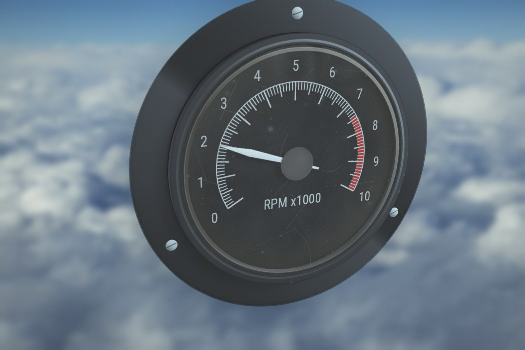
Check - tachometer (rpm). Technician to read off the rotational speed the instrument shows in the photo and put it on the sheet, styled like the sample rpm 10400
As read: rpm 2000
